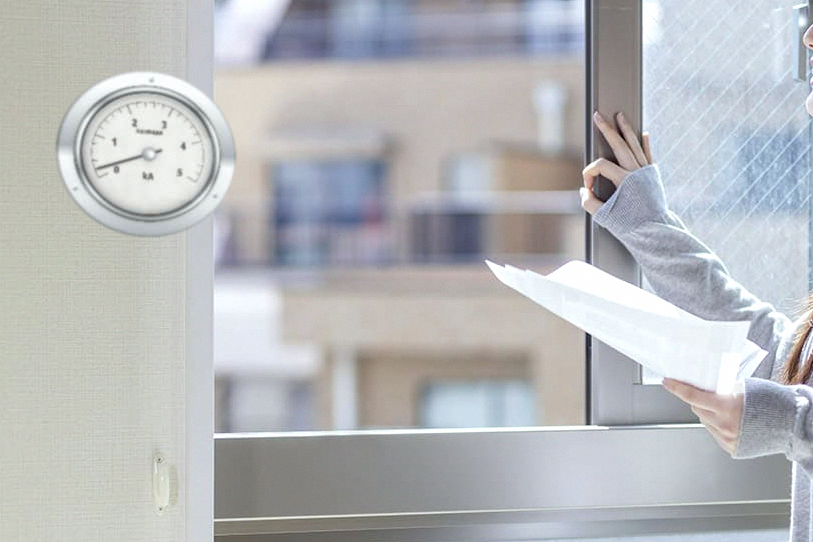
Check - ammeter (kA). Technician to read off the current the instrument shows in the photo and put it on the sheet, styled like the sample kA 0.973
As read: kA 0.2
